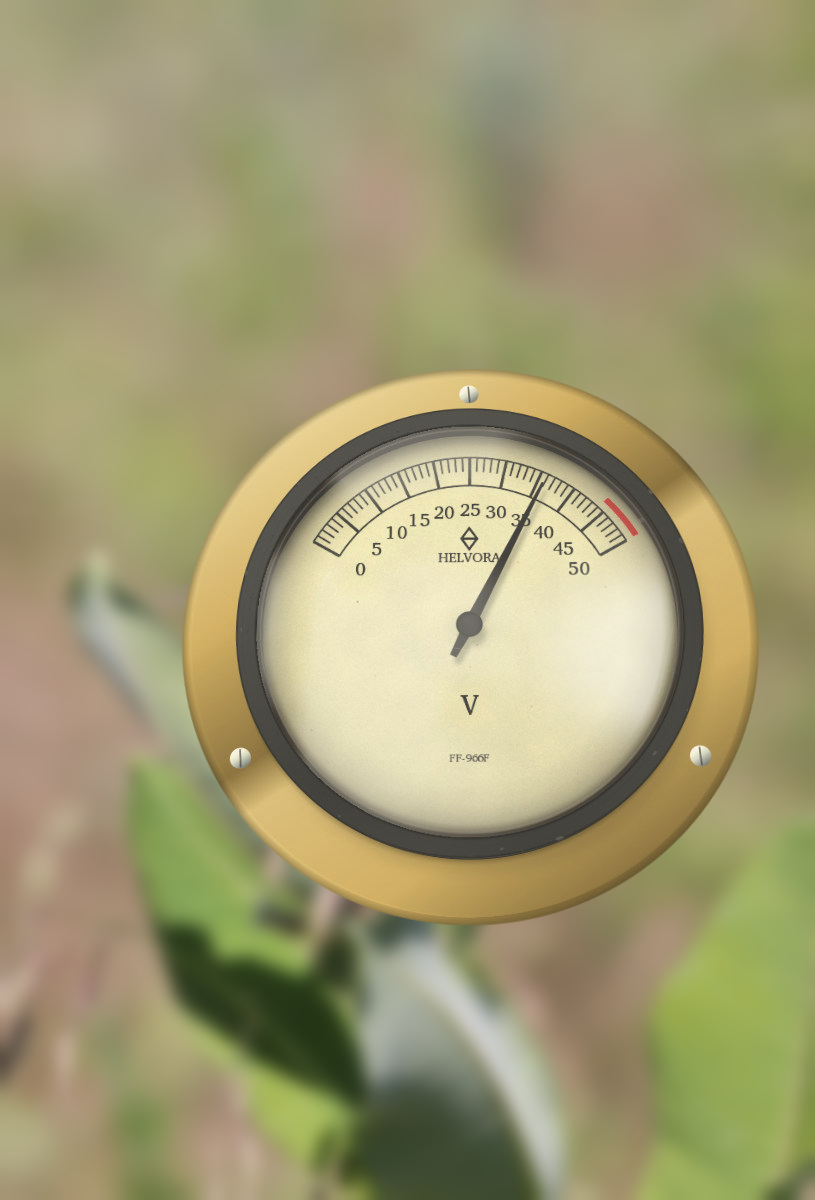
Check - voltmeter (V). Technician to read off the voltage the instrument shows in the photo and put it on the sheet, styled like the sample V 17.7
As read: V 36
